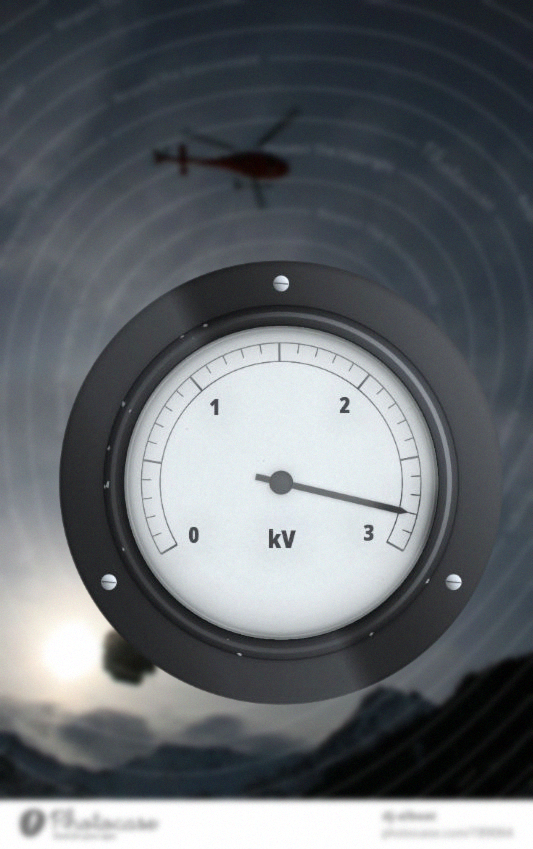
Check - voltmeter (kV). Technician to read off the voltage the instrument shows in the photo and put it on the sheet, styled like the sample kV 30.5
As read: kV 2.8
